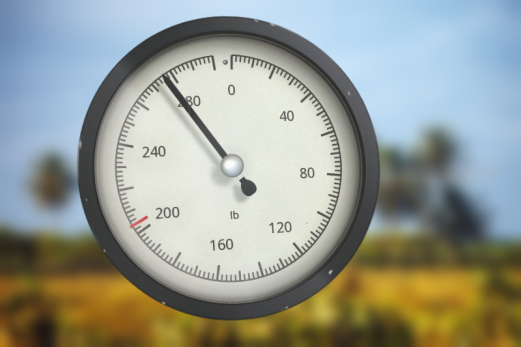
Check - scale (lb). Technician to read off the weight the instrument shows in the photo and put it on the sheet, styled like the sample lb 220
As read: lb 276
